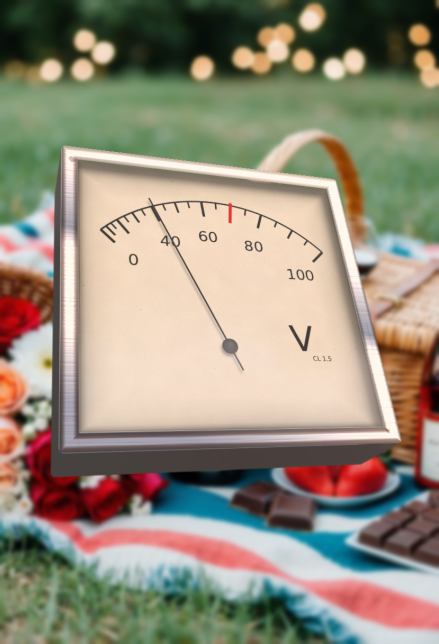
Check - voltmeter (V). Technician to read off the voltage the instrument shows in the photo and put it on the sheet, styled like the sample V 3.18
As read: V 40
